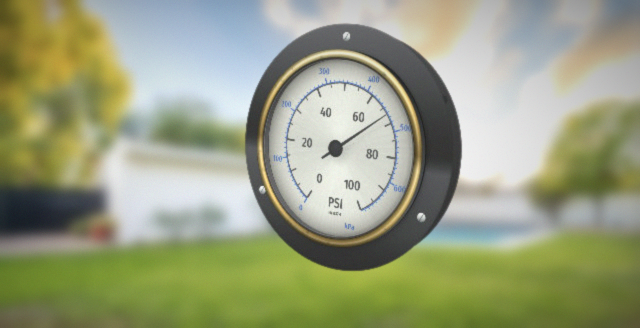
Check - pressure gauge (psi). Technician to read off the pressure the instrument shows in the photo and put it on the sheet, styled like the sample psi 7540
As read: psi 67.5
